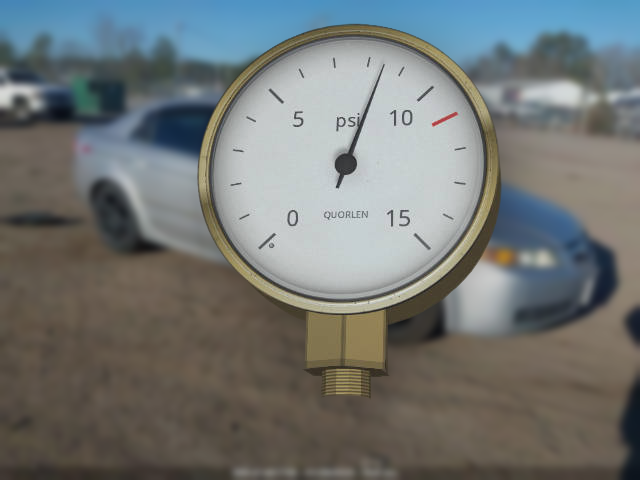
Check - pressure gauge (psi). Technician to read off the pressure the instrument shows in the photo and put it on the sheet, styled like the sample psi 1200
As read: psi 8.5
